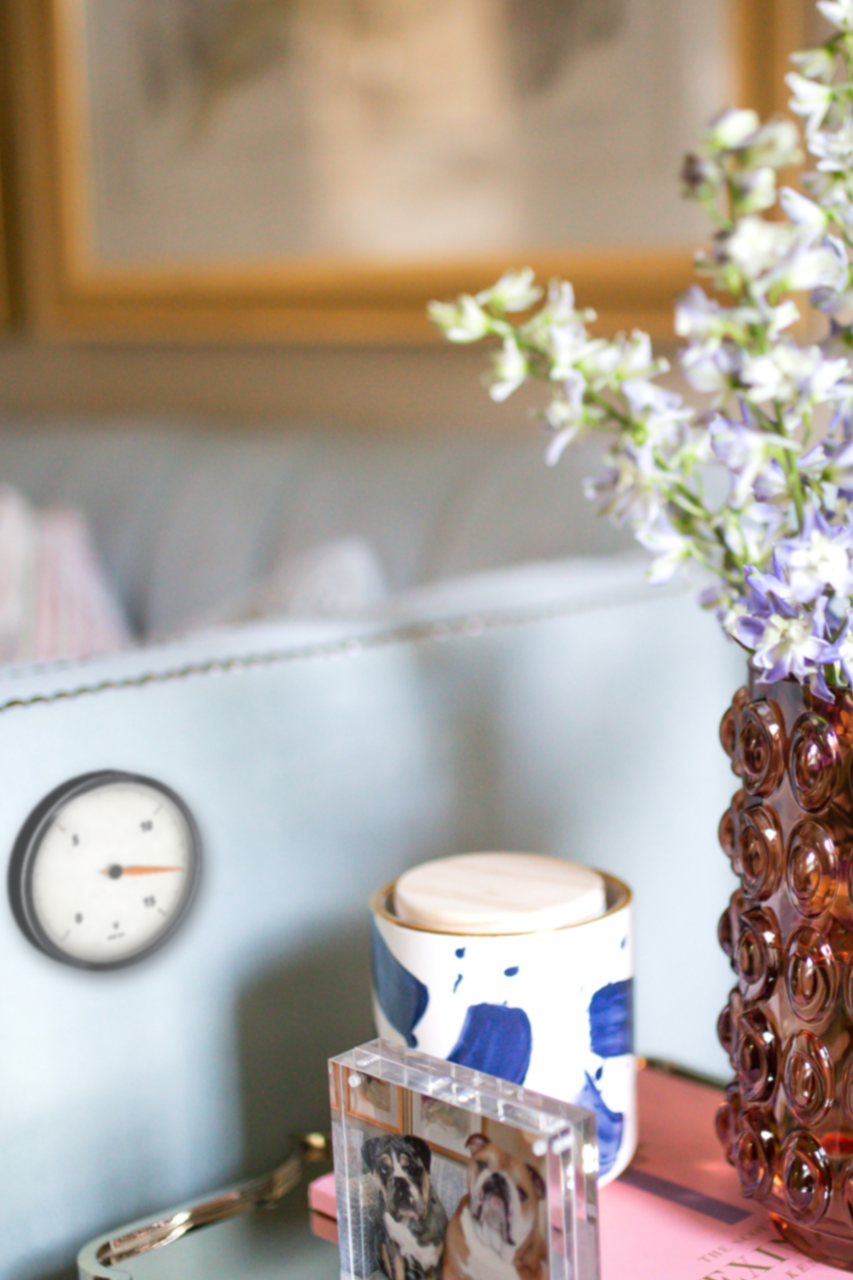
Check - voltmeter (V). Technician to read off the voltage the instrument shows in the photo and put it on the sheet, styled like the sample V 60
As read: V 13
